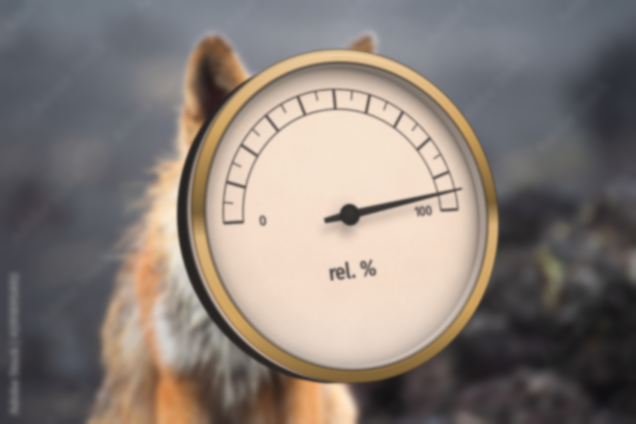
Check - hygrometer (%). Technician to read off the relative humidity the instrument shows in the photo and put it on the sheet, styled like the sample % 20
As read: % 95
